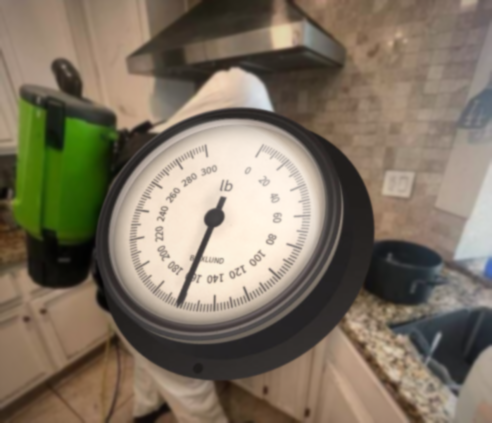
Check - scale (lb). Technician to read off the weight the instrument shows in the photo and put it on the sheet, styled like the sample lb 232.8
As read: lb 160
